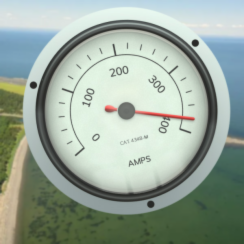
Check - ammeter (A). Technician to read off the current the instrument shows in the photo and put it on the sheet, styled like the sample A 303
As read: A 380
